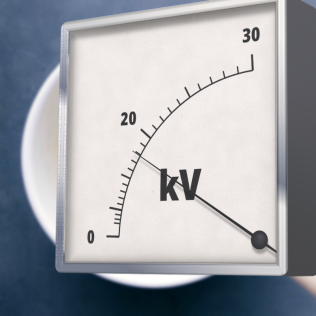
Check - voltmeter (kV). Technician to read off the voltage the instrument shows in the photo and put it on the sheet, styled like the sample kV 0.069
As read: kV 18
